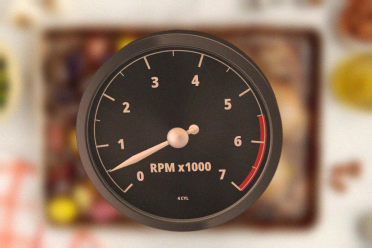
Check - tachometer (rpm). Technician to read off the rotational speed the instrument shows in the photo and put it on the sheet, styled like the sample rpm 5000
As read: rpm 500
